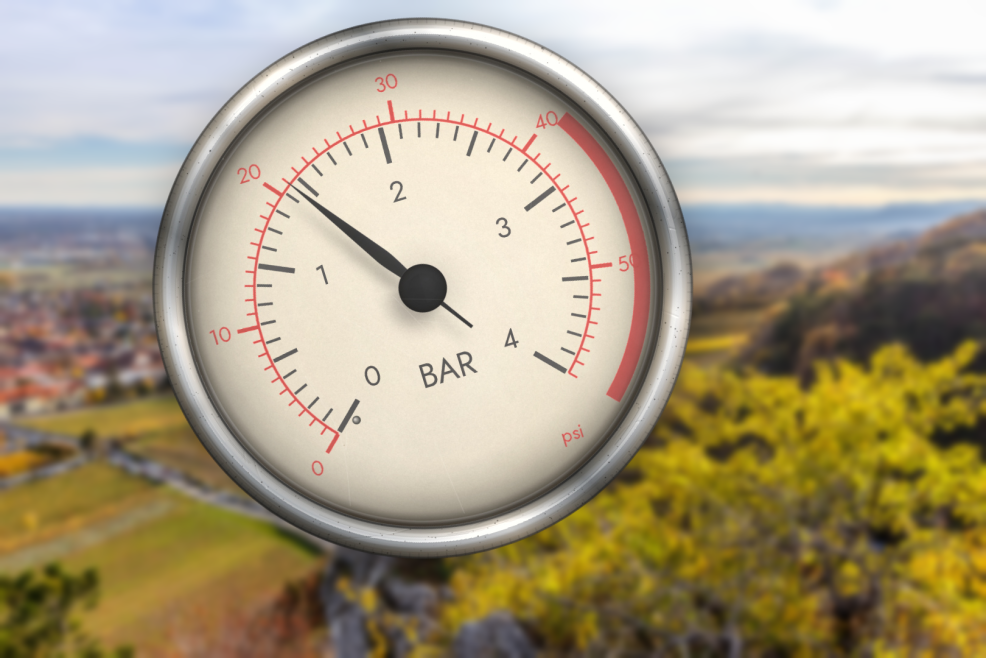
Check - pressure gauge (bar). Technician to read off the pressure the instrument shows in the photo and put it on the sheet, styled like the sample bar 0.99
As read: bar 1.45
